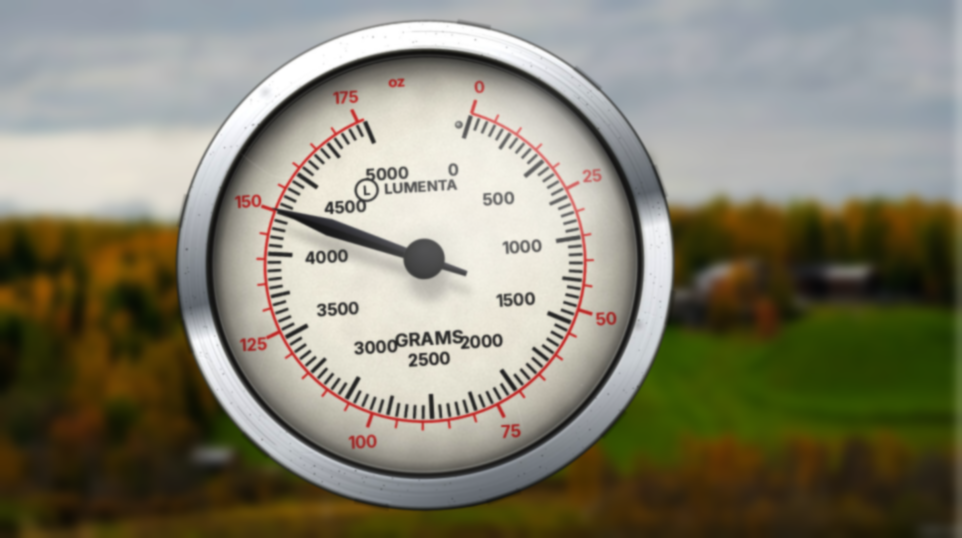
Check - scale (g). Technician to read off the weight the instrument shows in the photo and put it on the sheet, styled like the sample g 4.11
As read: g 4250
